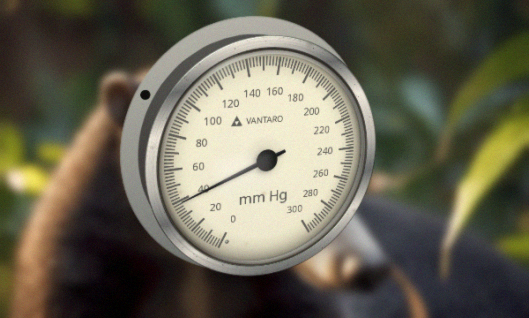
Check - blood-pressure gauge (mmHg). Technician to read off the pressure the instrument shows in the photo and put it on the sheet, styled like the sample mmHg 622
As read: mmHg 40
